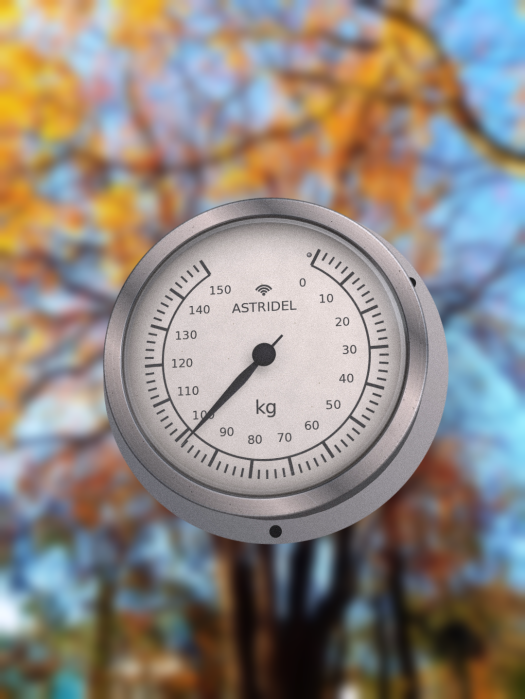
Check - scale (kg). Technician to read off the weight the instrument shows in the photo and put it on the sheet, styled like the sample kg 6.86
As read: kg 98
